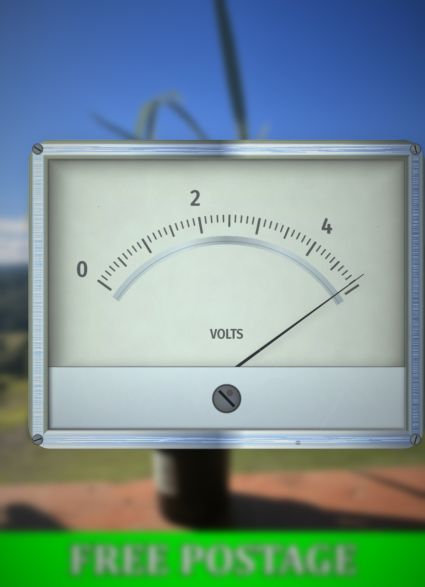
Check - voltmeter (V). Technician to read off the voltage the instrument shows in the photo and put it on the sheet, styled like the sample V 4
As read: V 4.9
